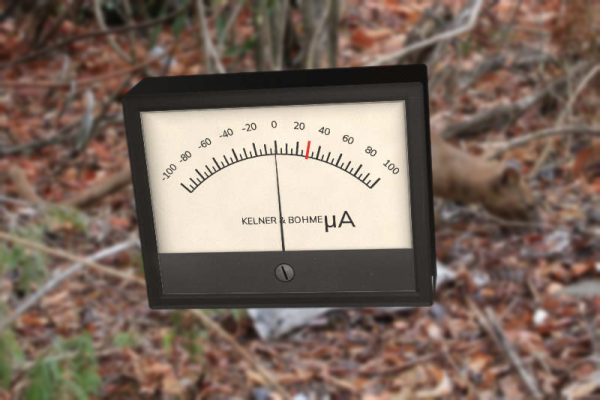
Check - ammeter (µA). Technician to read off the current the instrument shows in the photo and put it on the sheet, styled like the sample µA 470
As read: µA 0
